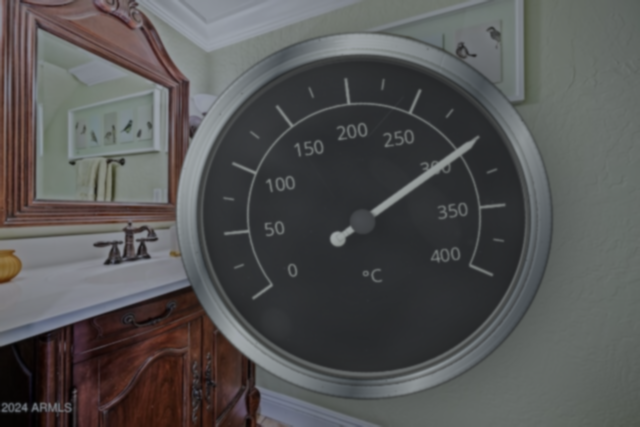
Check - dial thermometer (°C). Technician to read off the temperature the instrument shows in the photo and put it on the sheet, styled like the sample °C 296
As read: °C 300
